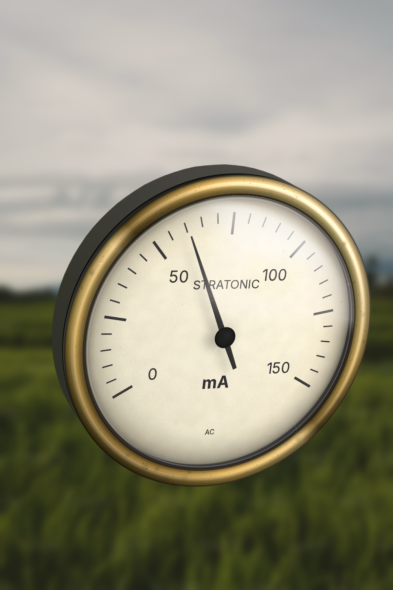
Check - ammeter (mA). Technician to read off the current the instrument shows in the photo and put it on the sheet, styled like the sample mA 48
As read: mA 60
